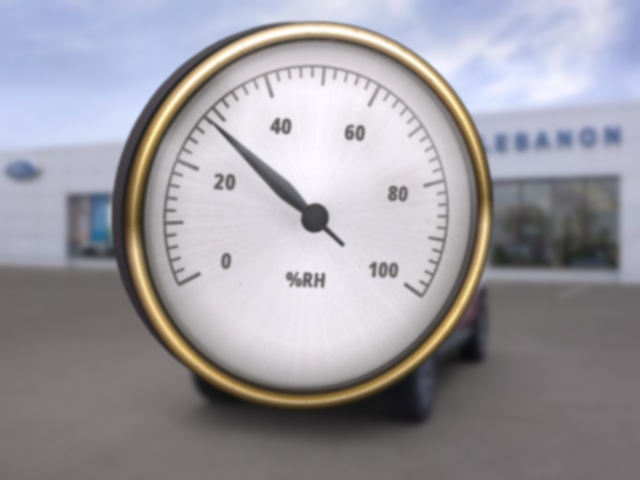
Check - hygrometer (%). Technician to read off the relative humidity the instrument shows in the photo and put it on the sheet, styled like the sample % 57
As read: % 28
